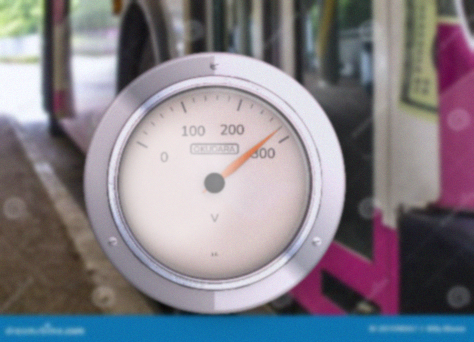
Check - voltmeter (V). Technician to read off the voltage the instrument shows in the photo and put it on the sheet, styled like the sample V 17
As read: V 280
